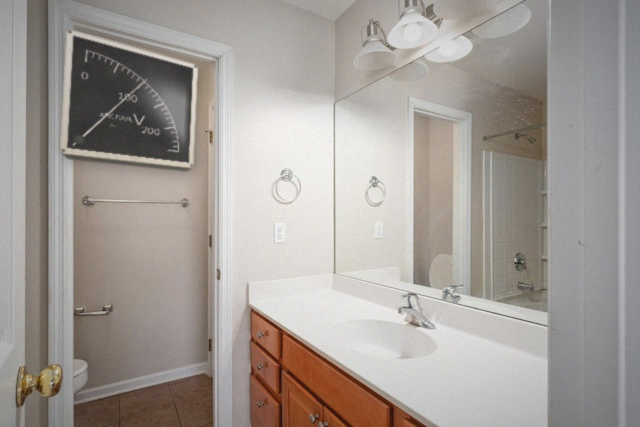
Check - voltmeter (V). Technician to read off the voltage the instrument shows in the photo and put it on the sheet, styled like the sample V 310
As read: V 100
